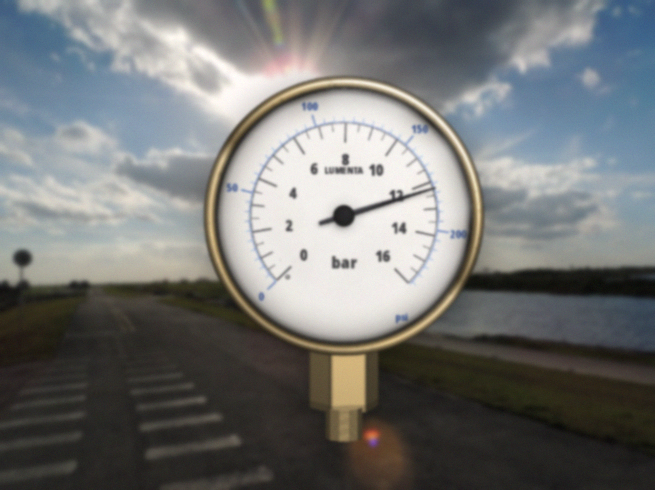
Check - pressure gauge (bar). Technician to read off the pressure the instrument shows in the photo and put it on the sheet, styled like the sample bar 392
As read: bar 12.25
